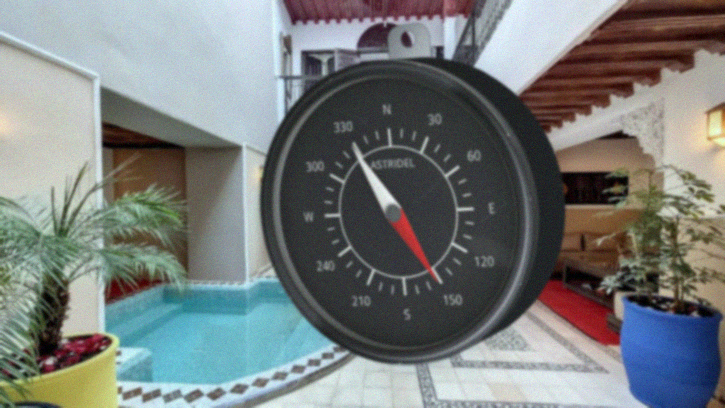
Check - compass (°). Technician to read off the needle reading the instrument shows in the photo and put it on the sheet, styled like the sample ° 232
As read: ° 150
